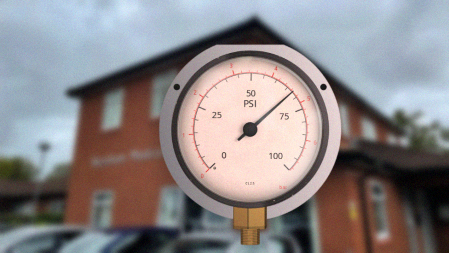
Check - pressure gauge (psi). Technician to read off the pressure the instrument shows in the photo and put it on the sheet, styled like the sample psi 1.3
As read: psi 67.5
